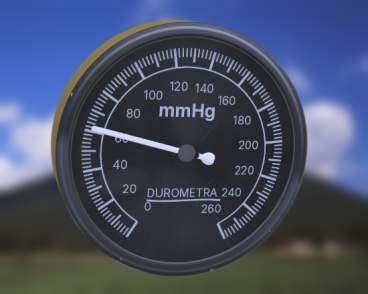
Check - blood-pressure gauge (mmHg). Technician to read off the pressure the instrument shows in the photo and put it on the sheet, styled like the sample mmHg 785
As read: mmHg 62
